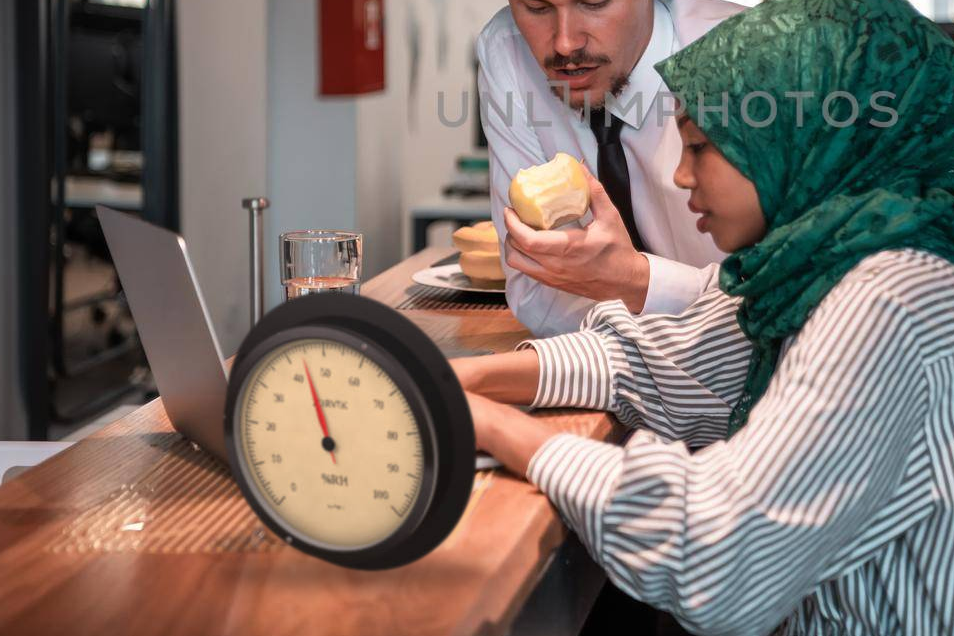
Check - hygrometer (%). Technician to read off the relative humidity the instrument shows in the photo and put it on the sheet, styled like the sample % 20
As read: % 45
